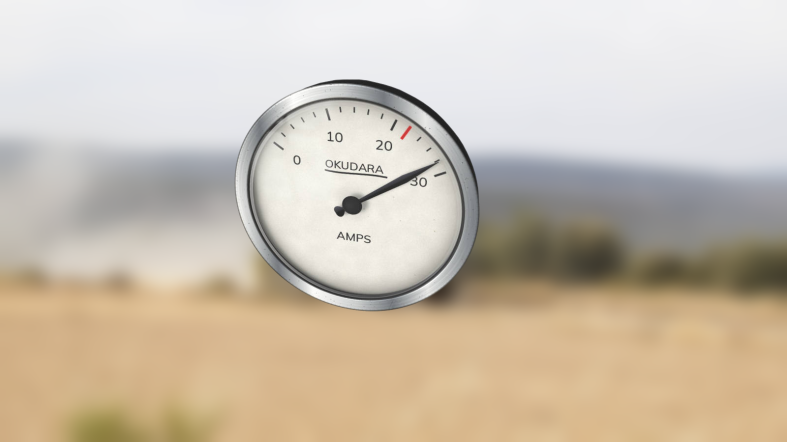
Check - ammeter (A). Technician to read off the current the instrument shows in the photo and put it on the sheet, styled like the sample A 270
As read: A 28
